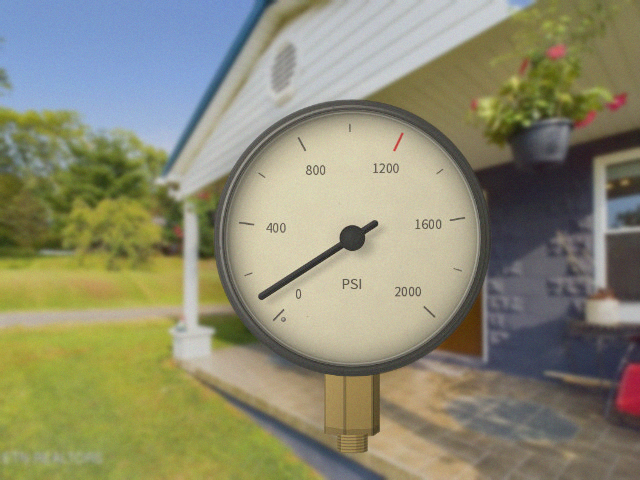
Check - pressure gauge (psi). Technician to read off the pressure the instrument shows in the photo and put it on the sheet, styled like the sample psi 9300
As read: psi 100
